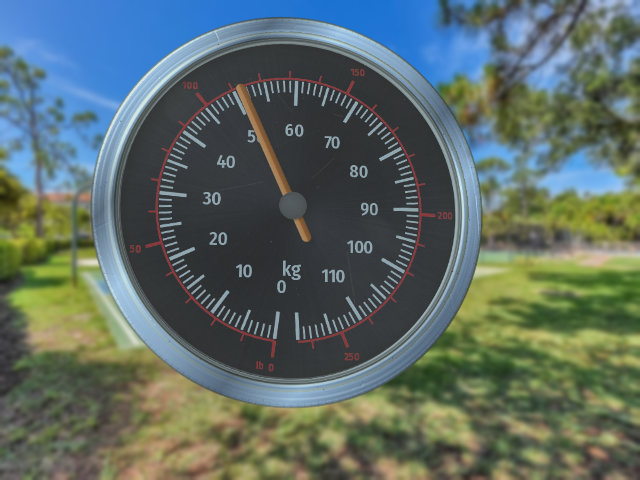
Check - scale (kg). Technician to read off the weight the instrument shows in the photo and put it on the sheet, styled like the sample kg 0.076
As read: kg 51
